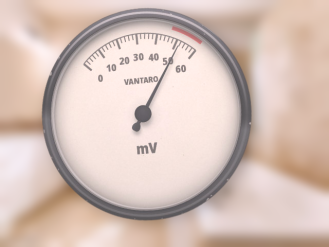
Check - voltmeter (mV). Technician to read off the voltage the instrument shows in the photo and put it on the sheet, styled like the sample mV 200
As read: mV 52
